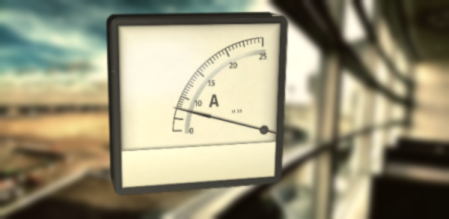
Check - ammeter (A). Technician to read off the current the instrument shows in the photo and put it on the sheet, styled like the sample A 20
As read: A 7.5
